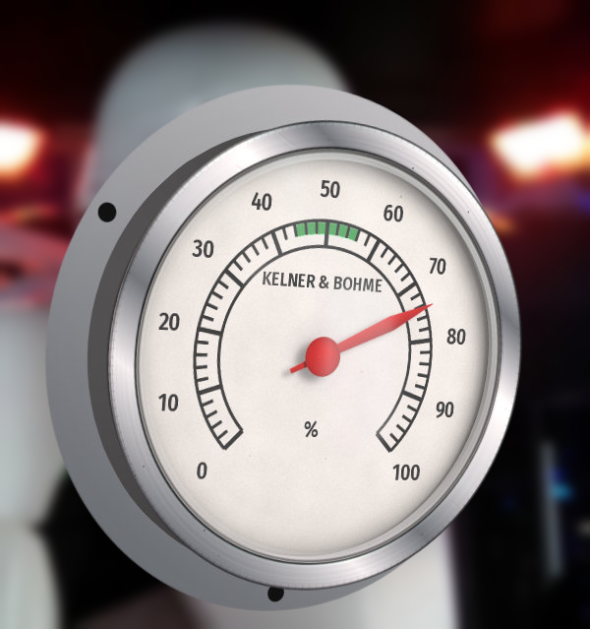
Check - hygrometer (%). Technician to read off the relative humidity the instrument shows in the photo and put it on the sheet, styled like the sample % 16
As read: % 74
